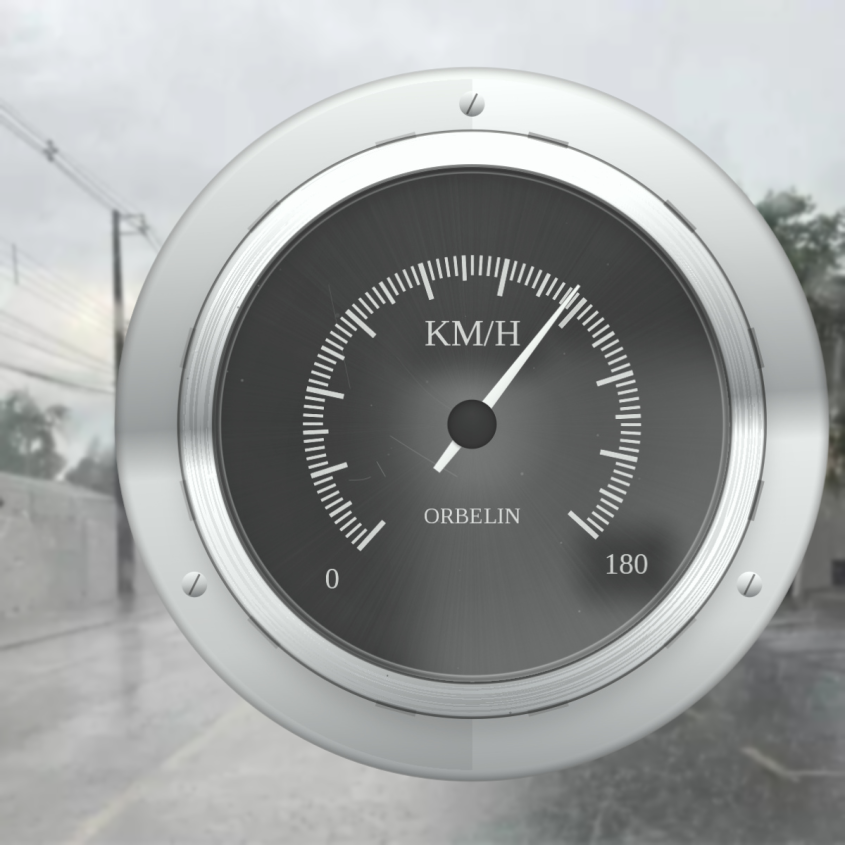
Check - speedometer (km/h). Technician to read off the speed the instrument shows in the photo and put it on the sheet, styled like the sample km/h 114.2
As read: km/h 117
